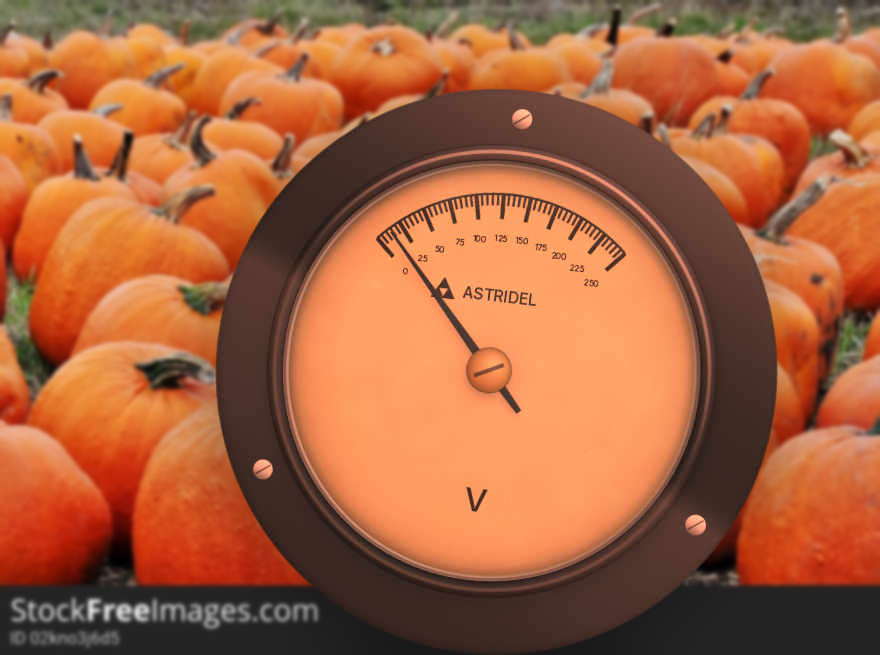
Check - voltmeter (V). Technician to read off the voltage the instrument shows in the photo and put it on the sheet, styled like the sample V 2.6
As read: V 15
